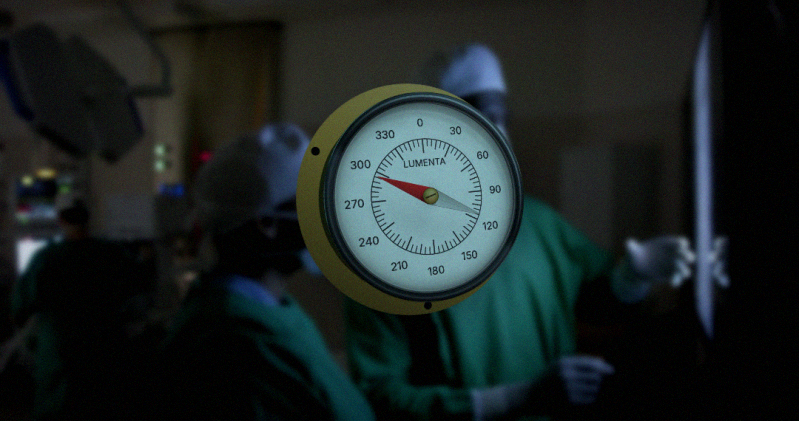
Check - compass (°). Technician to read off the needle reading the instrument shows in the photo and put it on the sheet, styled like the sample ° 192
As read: ° 295
